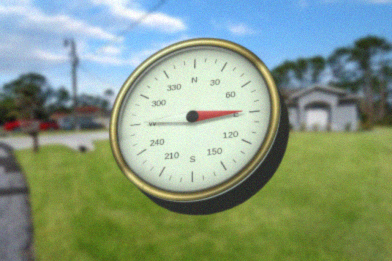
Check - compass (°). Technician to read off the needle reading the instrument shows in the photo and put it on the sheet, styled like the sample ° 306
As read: ° 90
